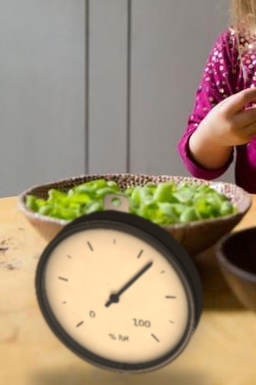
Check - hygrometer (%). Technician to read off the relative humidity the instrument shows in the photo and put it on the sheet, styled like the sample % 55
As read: % 65
